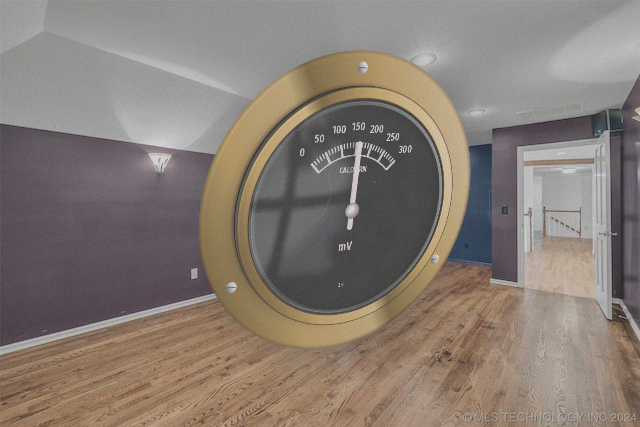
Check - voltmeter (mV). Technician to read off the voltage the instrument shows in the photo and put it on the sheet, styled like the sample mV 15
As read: mV 150
